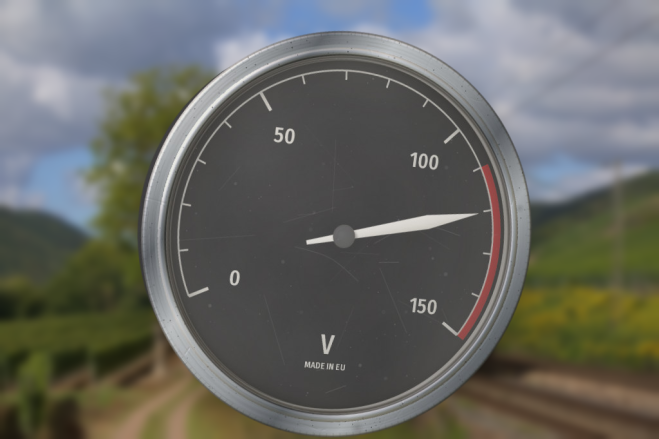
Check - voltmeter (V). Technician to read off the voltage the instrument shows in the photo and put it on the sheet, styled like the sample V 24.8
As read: V 120
